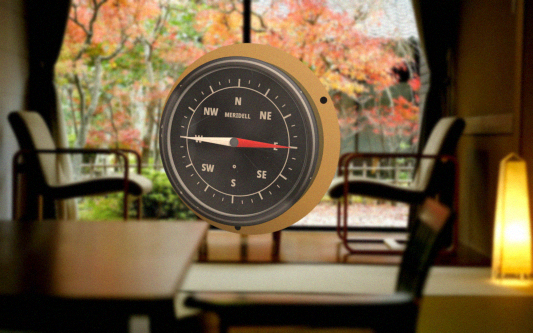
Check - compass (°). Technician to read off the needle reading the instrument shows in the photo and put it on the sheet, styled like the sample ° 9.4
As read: ° 90
